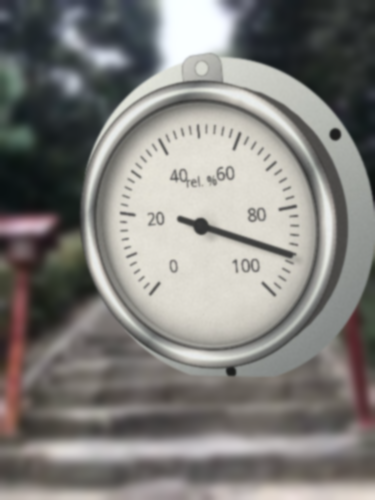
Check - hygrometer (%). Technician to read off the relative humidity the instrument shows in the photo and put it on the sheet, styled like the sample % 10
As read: % 90
